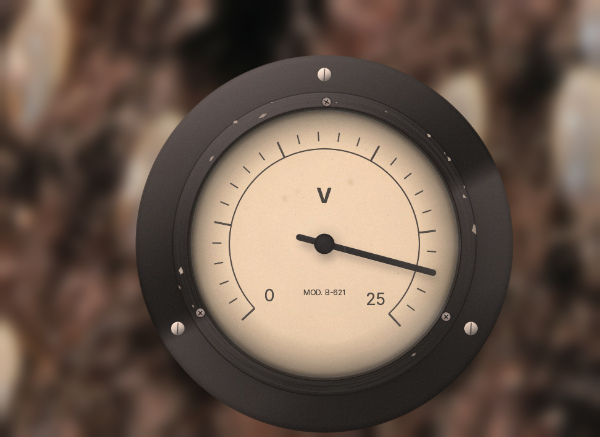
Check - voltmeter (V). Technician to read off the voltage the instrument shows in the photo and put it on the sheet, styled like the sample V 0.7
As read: V 22
